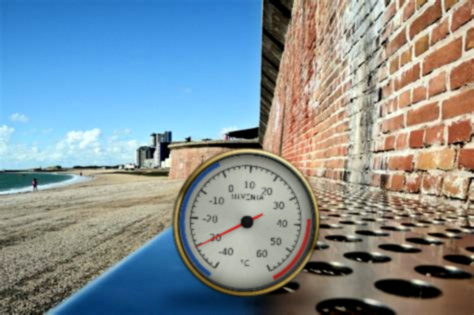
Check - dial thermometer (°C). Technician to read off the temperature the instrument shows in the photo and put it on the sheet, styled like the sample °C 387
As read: °C -30
